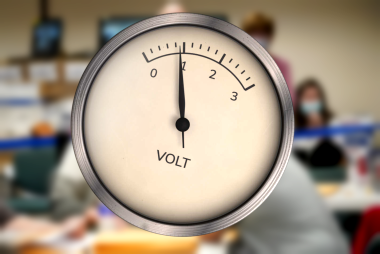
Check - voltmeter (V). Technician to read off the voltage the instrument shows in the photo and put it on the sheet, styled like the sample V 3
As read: V 0.9
